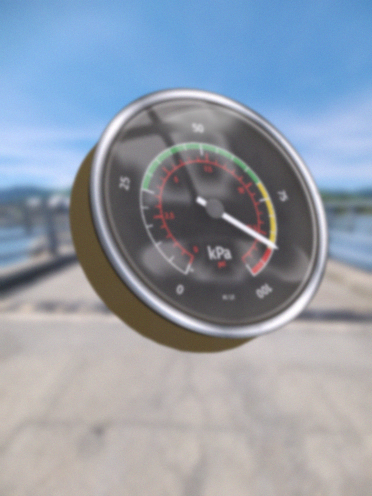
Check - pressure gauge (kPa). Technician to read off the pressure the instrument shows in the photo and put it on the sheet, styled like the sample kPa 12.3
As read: kPa 90
